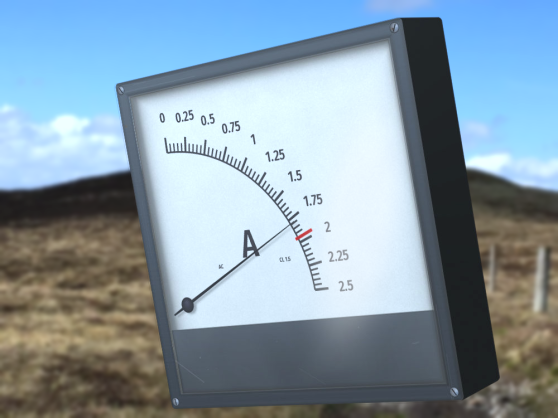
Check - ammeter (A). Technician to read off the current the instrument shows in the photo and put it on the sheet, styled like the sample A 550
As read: A 1.8
